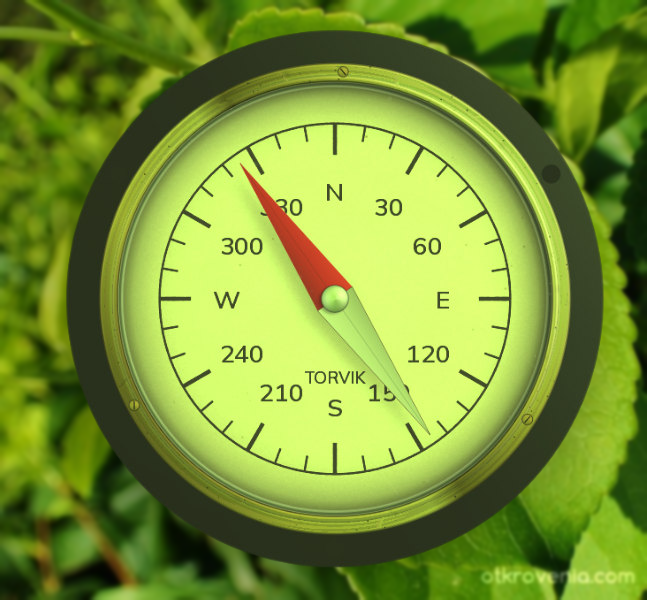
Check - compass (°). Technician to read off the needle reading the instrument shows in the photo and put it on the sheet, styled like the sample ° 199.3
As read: ° 325
